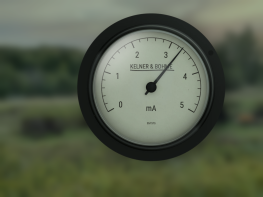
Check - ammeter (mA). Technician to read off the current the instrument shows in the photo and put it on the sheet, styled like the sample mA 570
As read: mA 3.3
